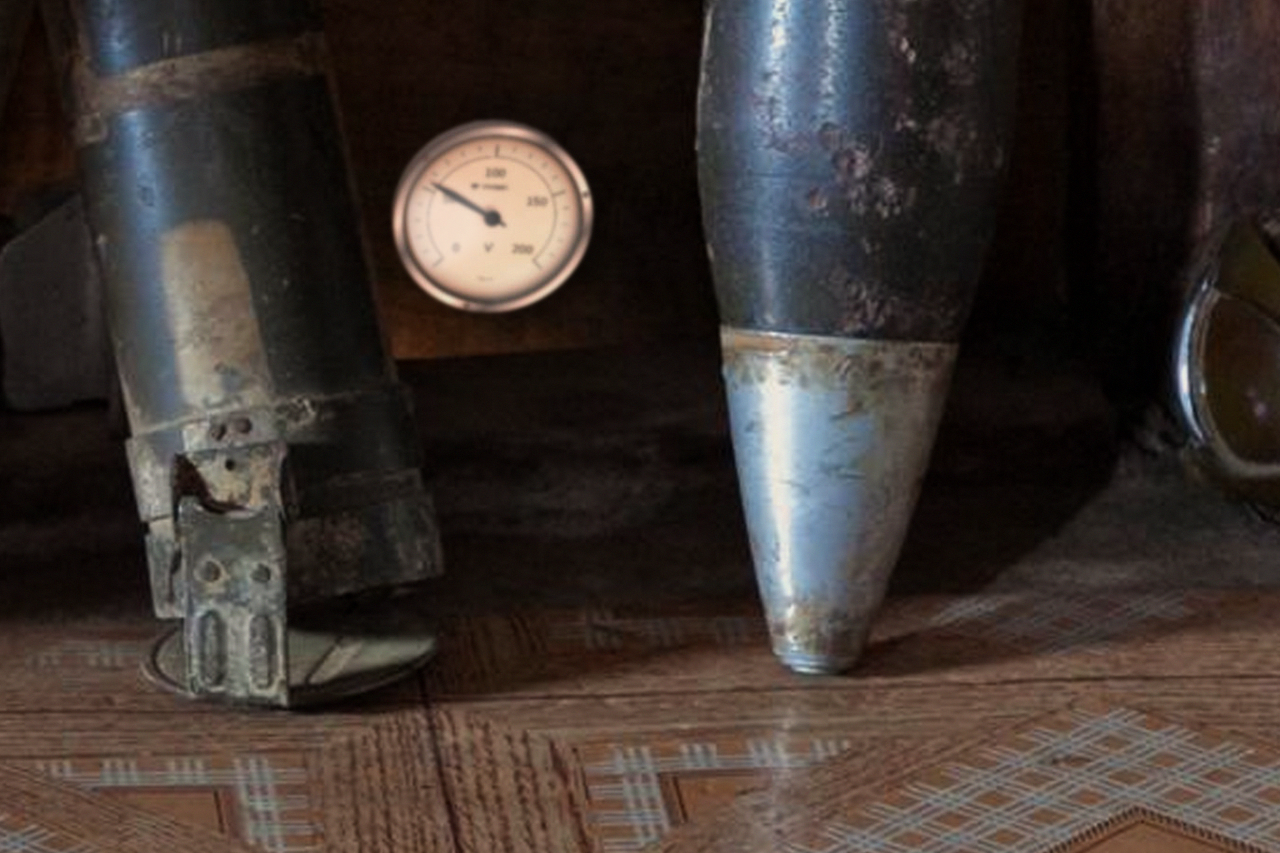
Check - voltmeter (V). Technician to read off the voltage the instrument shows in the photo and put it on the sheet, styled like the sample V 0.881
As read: V 55
